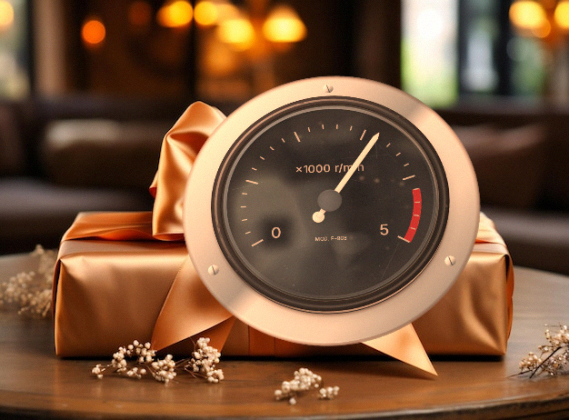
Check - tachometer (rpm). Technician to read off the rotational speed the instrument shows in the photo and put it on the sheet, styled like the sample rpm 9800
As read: rpm 3200
